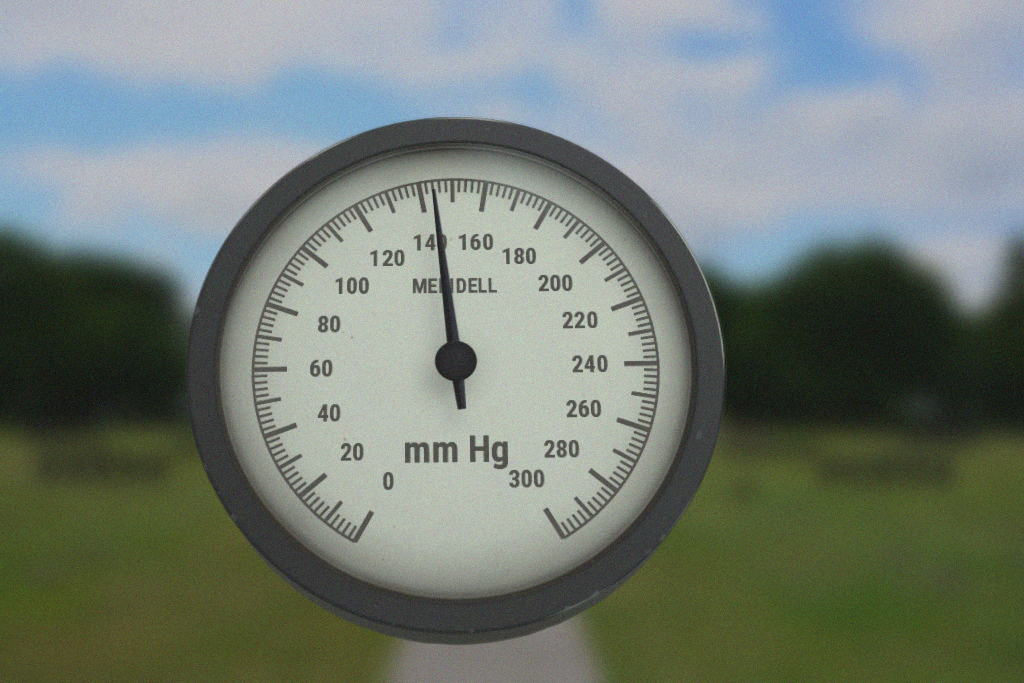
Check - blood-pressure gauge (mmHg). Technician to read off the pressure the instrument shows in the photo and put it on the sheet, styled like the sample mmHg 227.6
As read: mmHg 144
